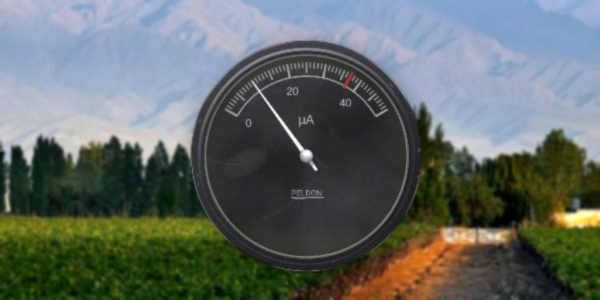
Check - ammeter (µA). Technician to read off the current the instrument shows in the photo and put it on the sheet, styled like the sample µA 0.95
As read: µA 10
